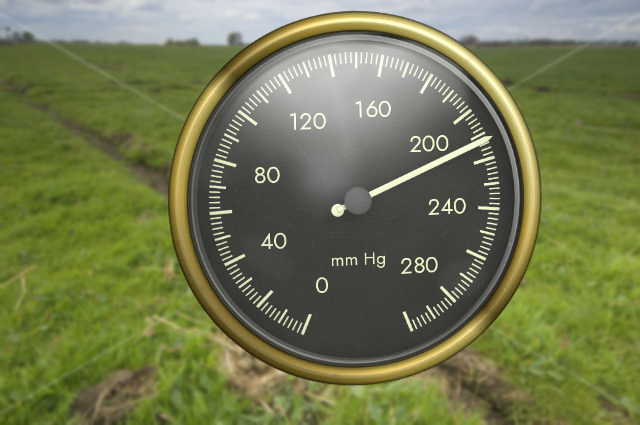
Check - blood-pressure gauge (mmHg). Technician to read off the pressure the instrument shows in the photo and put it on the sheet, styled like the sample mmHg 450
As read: mmHg 212
